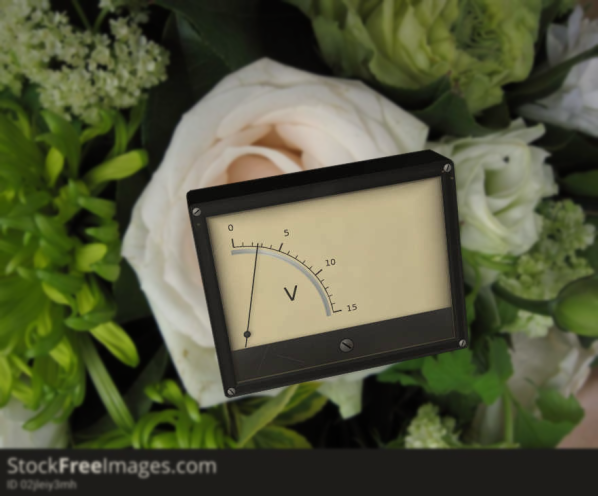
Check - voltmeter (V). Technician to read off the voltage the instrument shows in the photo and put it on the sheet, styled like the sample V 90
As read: V 2.5
